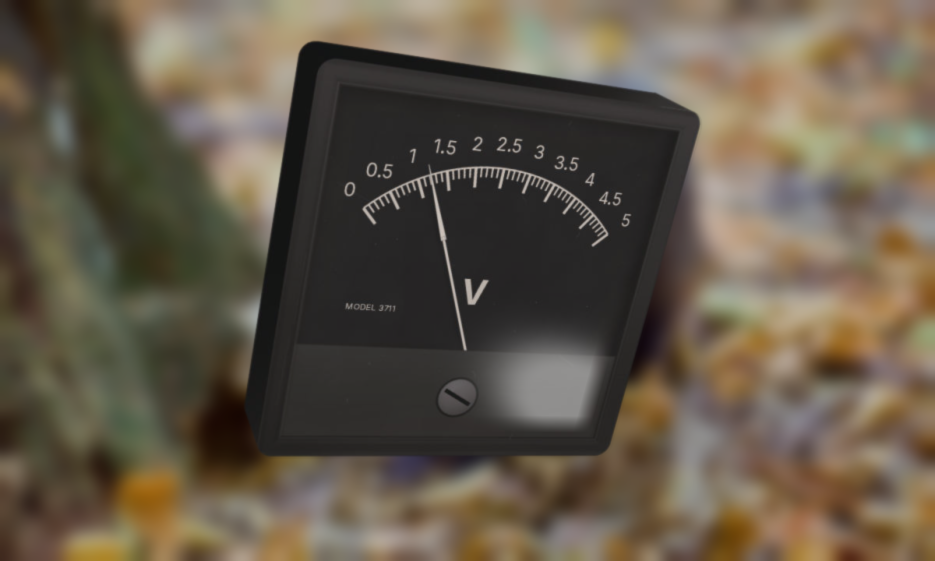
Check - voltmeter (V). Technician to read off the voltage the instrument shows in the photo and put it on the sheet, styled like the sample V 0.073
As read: V 1.2
